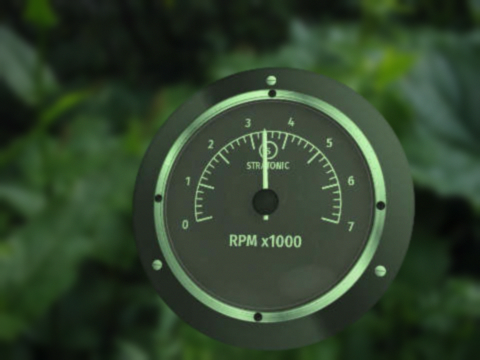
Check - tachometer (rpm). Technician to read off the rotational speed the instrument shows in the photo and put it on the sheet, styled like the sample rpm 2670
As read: rpm 3400
